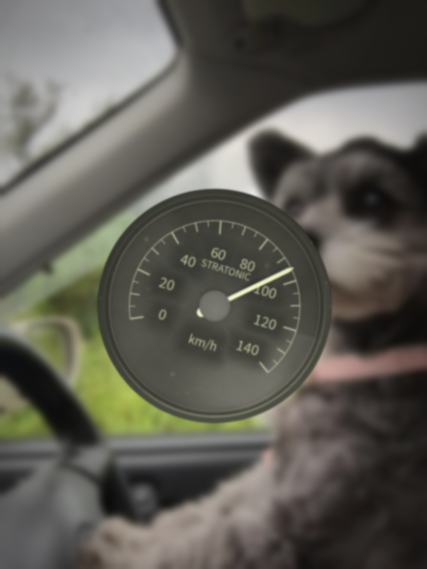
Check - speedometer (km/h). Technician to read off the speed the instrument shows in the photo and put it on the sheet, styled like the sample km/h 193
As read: km/h 95
